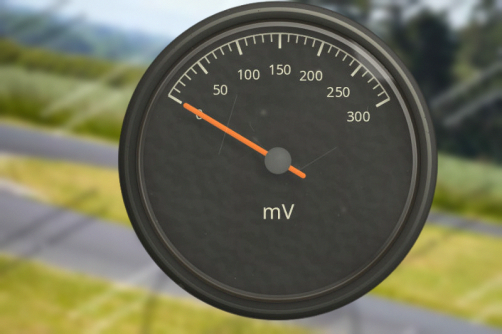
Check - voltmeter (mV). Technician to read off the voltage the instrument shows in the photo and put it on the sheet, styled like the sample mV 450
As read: mV 0
